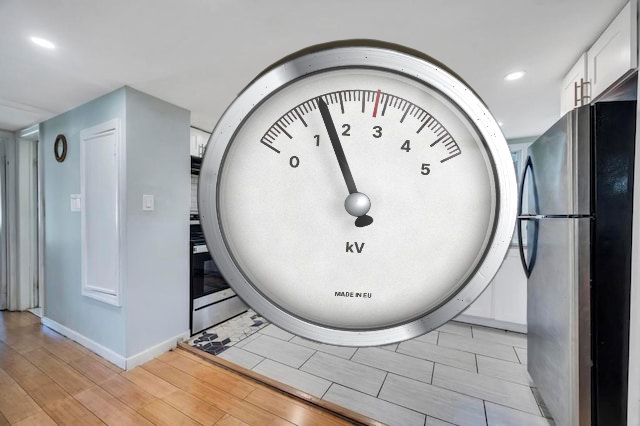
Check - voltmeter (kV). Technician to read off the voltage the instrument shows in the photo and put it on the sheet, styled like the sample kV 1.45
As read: kV 1.6
